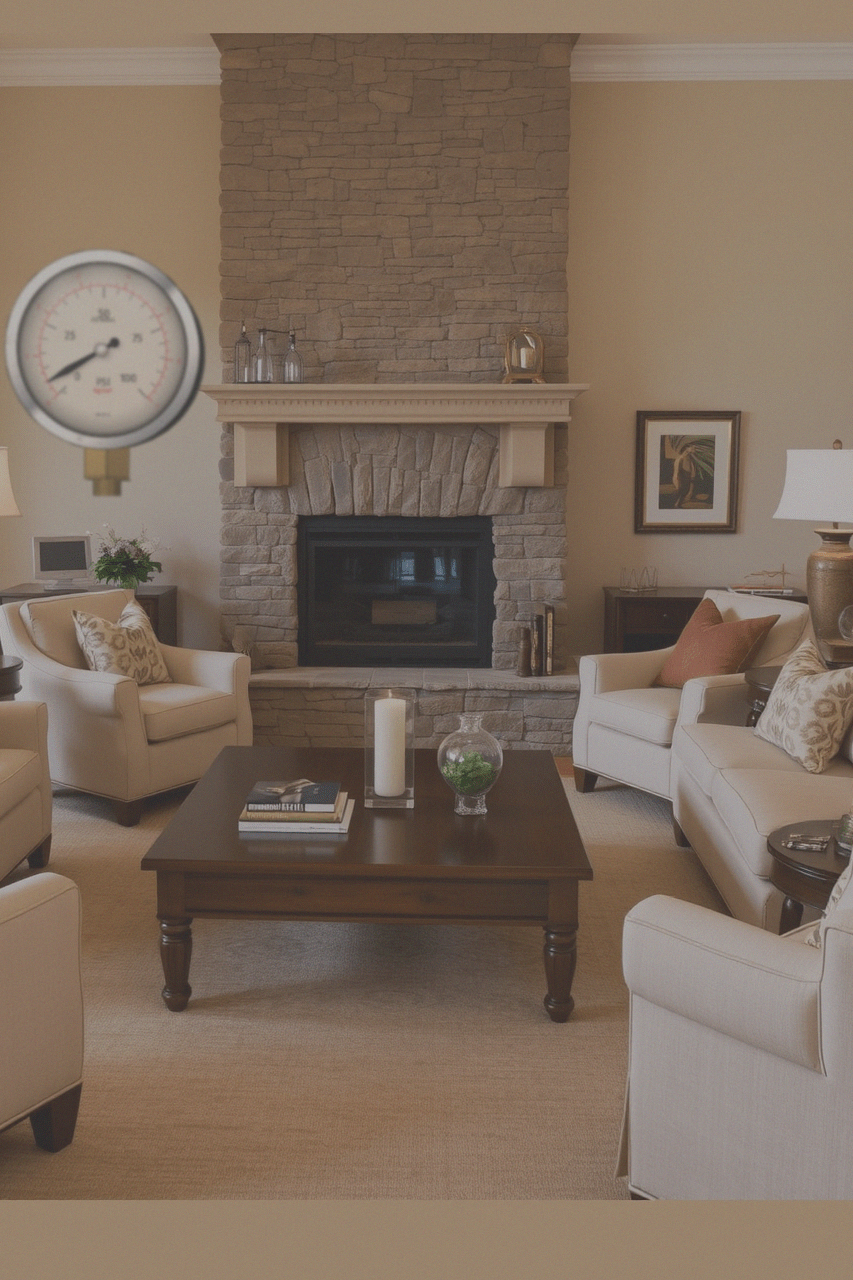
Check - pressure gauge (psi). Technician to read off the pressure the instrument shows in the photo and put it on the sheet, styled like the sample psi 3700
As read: psi 5
